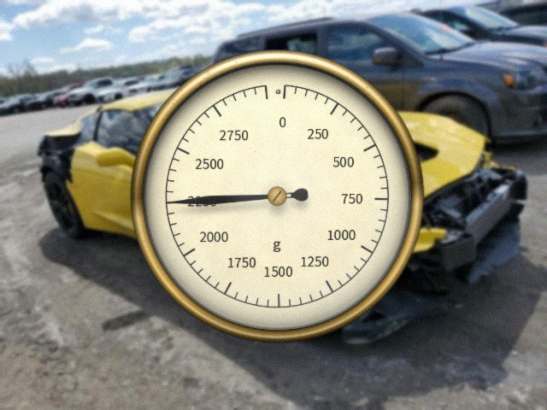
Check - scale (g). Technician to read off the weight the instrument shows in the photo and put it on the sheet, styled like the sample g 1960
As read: g 2250
